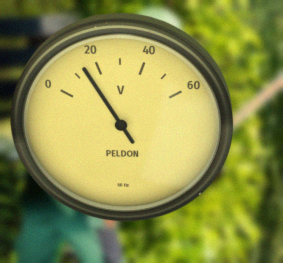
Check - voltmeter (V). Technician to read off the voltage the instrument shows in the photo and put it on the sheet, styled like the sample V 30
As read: V 15
